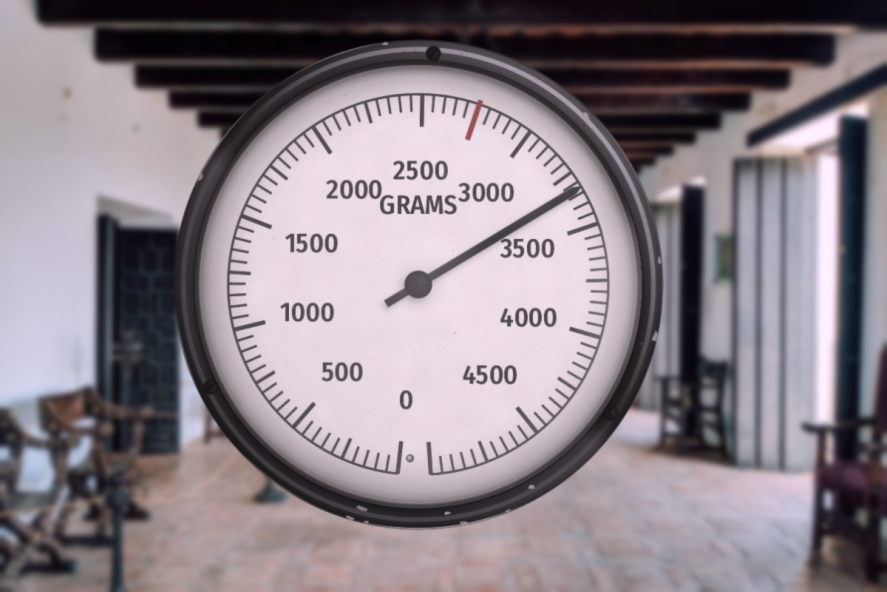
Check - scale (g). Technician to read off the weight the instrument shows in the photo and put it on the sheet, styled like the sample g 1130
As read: g 3325
